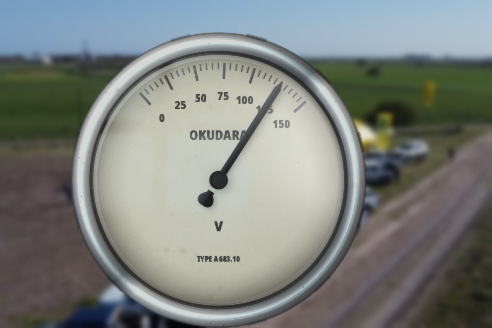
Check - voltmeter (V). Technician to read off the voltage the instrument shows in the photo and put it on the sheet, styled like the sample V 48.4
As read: V 125
